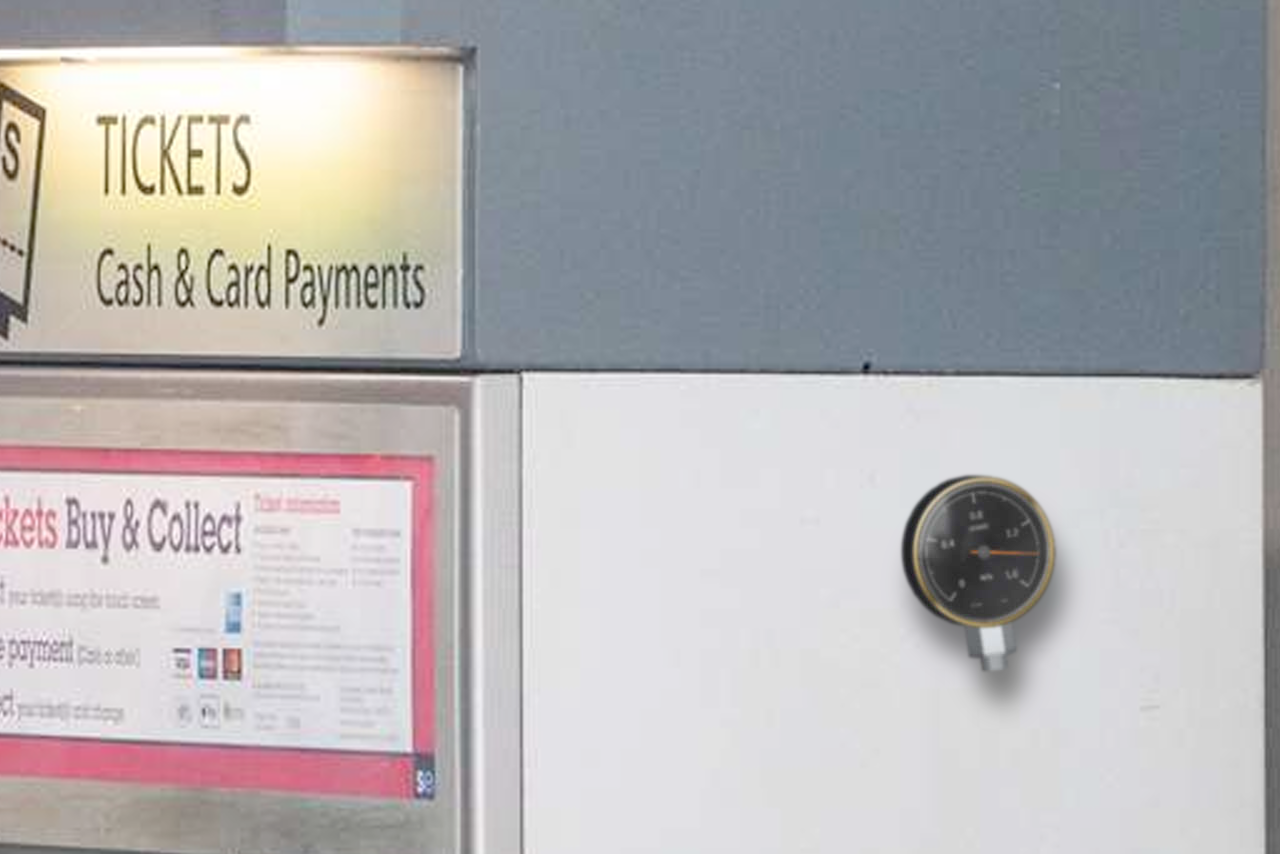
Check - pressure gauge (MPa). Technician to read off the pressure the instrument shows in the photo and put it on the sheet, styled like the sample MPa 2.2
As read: MPa 1.4
